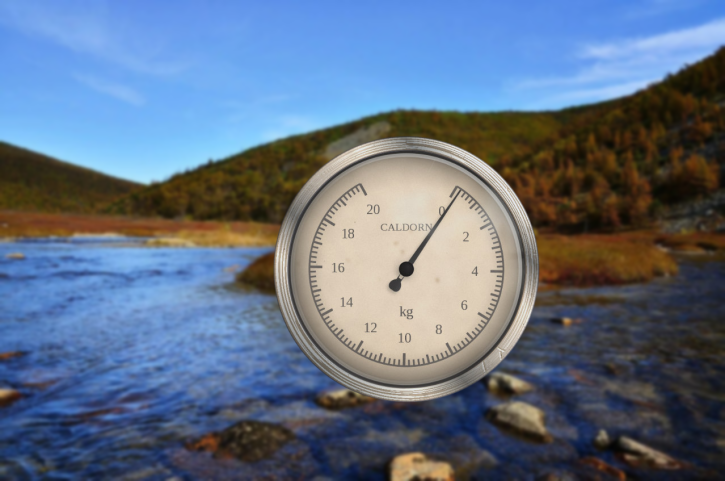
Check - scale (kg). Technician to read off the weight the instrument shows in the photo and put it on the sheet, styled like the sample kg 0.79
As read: kg 0.2
